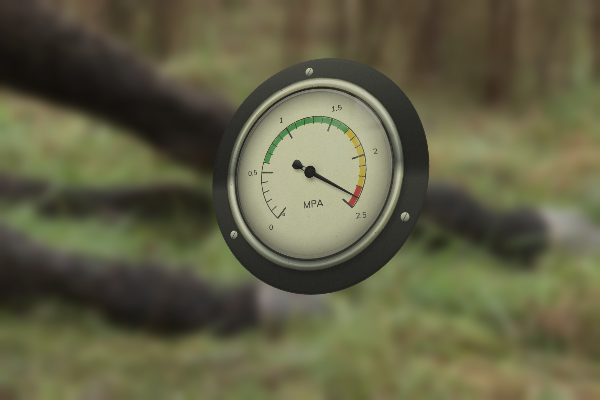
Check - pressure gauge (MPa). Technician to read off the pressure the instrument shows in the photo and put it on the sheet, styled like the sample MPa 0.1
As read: MPa 2.4
